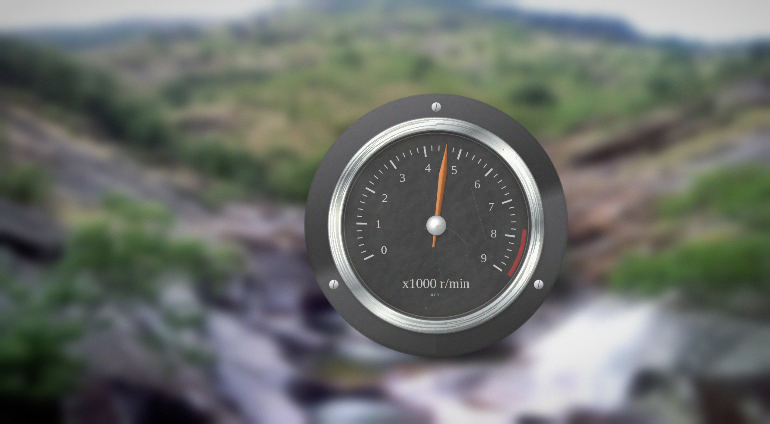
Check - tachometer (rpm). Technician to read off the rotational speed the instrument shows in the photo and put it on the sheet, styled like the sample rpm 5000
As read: rpm 4600
